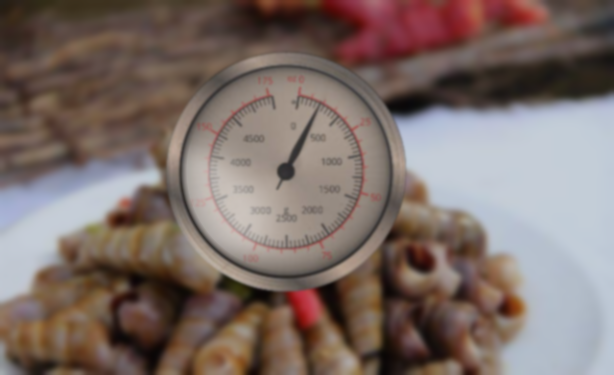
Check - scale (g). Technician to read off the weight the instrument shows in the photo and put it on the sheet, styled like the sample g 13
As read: g 250
